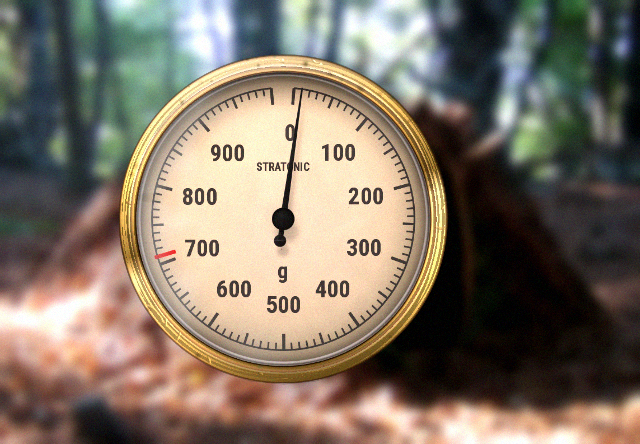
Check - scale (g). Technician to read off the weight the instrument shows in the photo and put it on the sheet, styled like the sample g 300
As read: g 10
